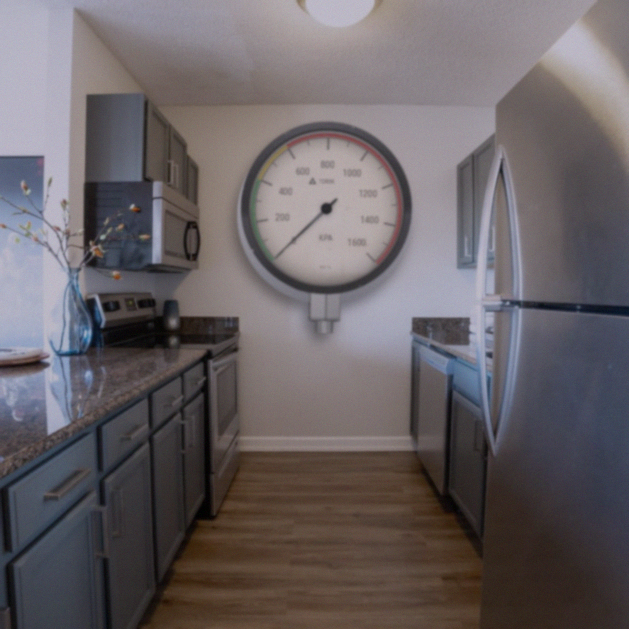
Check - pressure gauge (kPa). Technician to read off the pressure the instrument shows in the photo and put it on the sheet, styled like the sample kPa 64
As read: kPa 0
